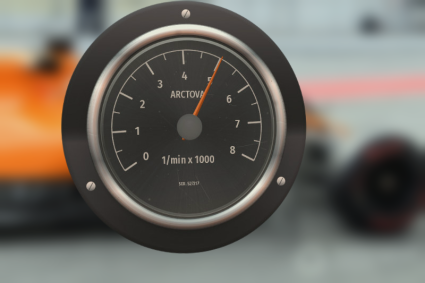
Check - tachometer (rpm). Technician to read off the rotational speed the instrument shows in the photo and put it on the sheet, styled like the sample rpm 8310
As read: rpm 5000
